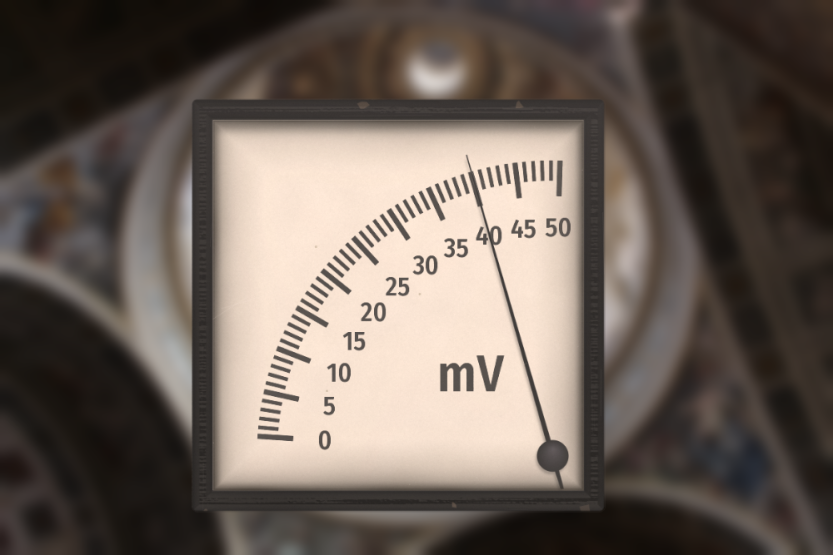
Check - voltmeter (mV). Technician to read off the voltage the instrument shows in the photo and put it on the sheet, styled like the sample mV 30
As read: mV 40
